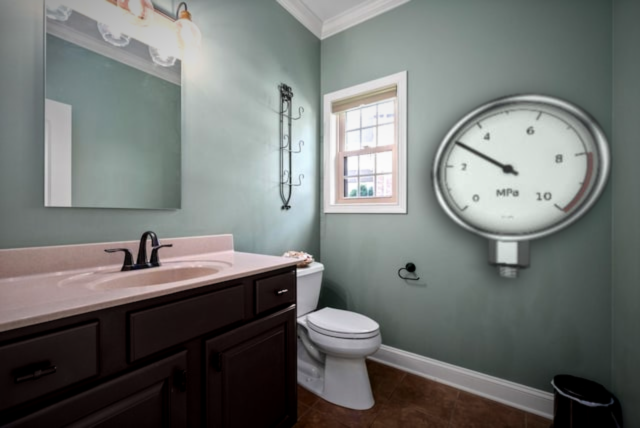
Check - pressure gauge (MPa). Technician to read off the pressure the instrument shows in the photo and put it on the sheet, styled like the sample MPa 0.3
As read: MPa 3
